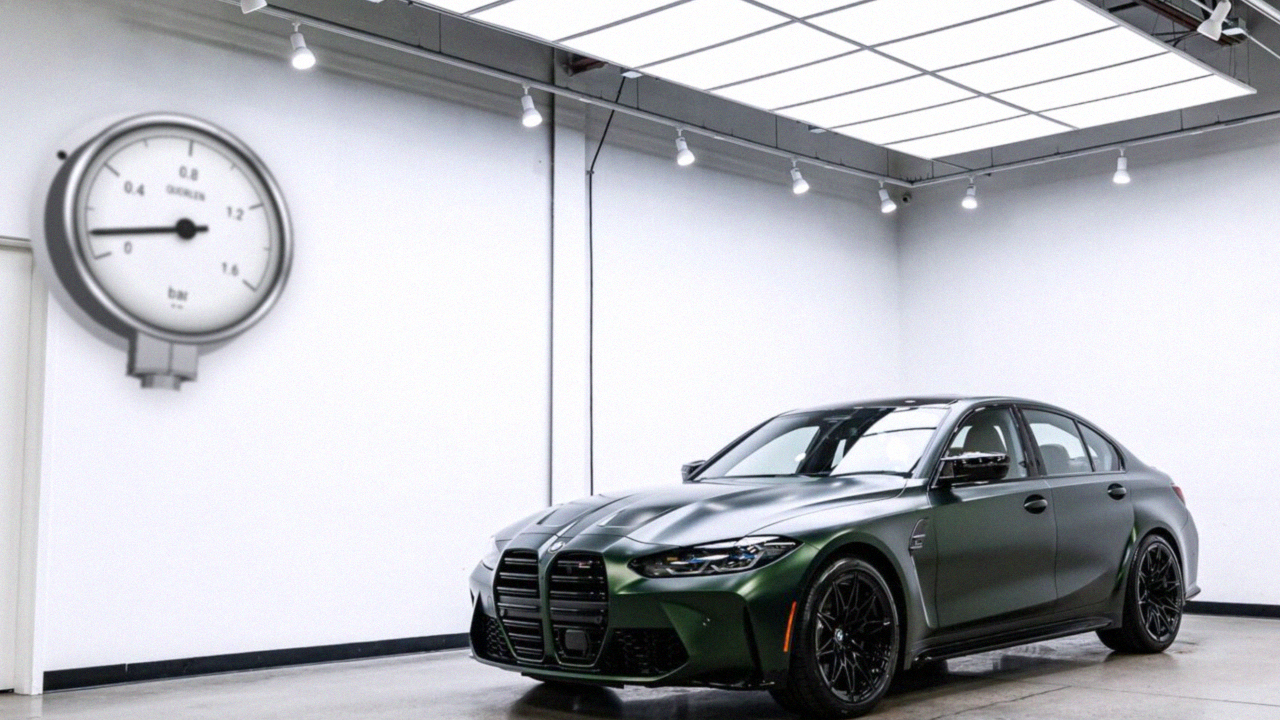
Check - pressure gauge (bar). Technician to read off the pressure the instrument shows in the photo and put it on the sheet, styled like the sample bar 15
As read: bar 0.1
